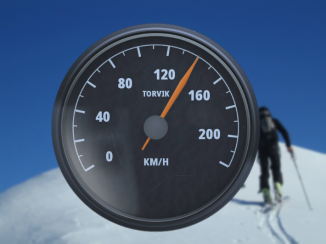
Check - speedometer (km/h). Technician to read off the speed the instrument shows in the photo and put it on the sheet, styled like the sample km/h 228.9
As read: km/h 140
